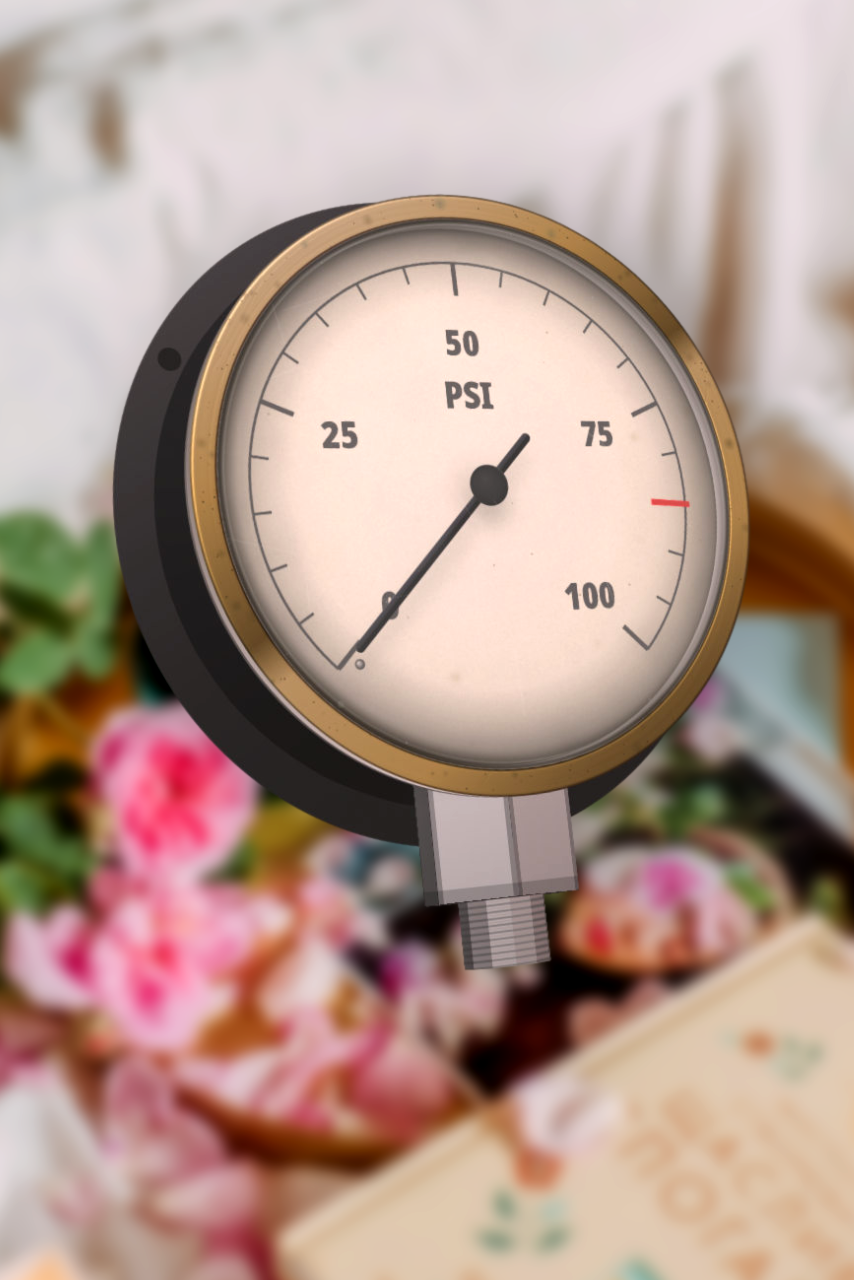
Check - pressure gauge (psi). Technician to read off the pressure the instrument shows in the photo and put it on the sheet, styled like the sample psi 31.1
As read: psi 0
